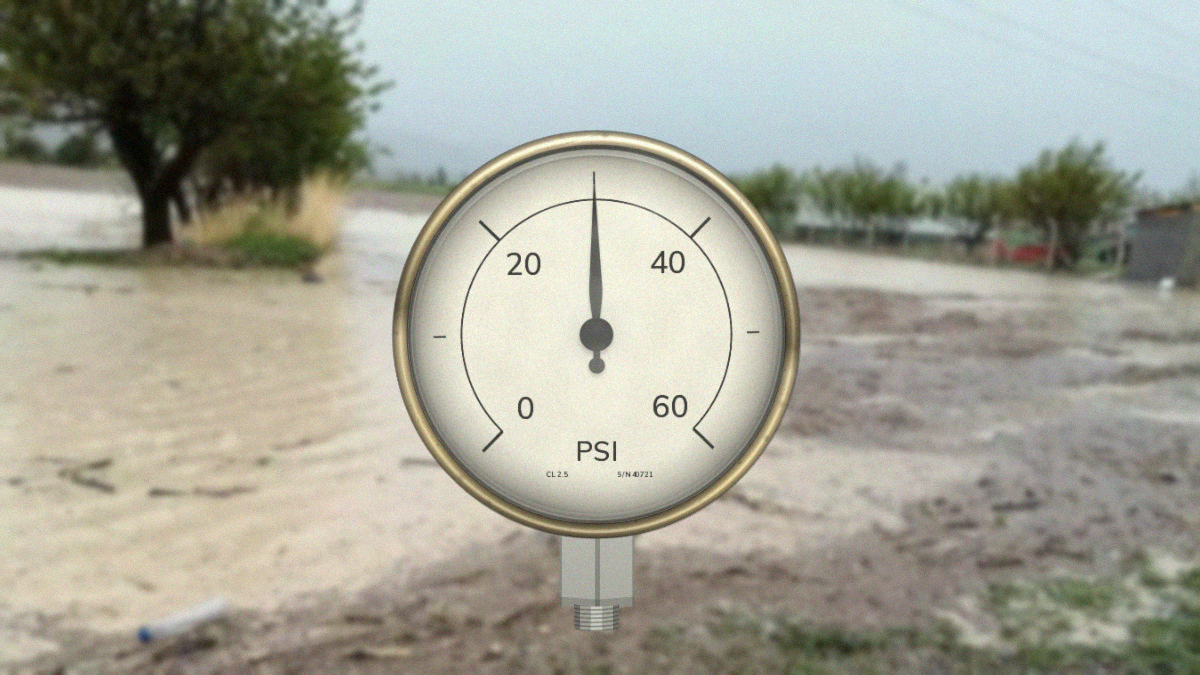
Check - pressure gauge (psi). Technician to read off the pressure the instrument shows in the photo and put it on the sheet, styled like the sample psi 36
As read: psi 30
